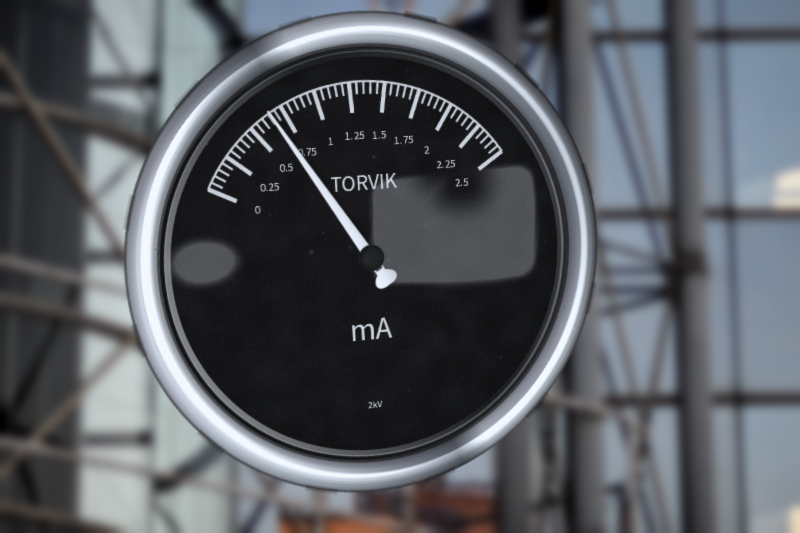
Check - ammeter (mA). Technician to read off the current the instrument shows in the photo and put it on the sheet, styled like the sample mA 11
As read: mA 0.65
